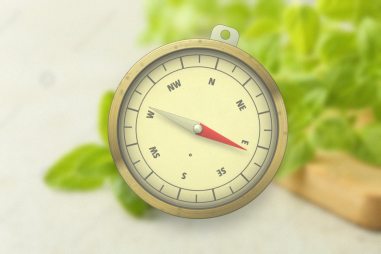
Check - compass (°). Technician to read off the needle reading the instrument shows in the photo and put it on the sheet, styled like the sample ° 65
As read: ° 97.5
